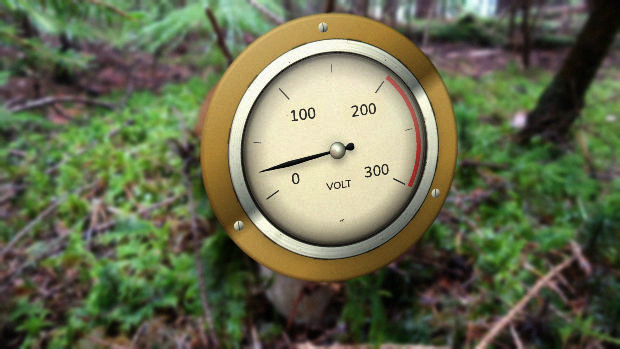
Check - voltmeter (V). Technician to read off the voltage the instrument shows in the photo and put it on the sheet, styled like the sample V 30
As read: V 25
